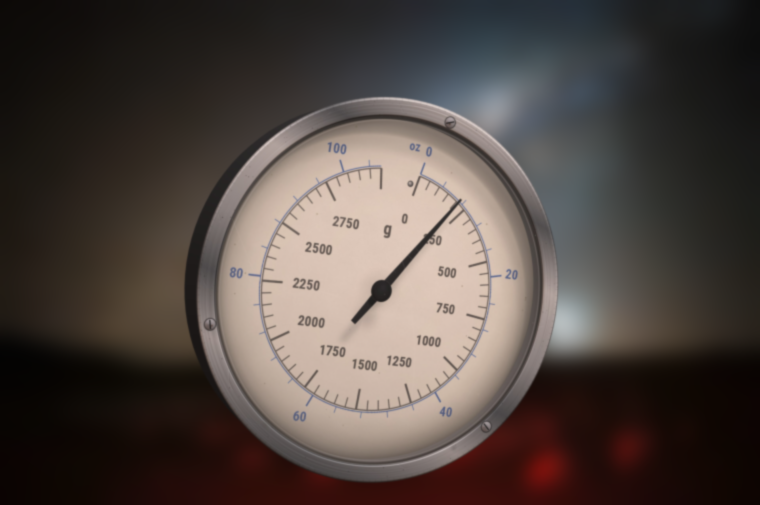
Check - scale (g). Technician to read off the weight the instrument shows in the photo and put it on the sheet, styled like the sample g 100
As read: g 200
